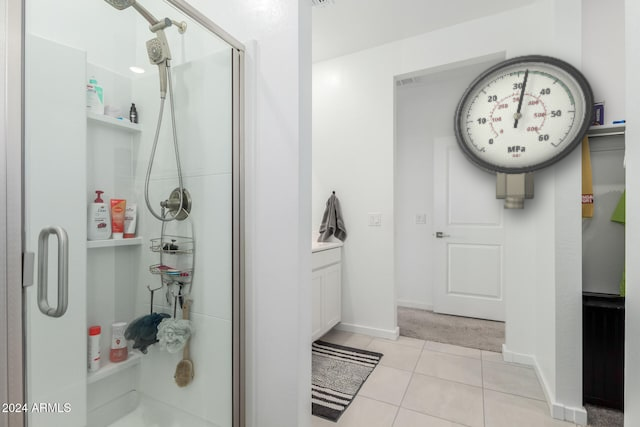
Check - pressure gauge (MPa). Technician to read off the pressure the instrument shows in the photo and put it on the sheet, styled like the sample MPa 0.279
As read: MPa 32
